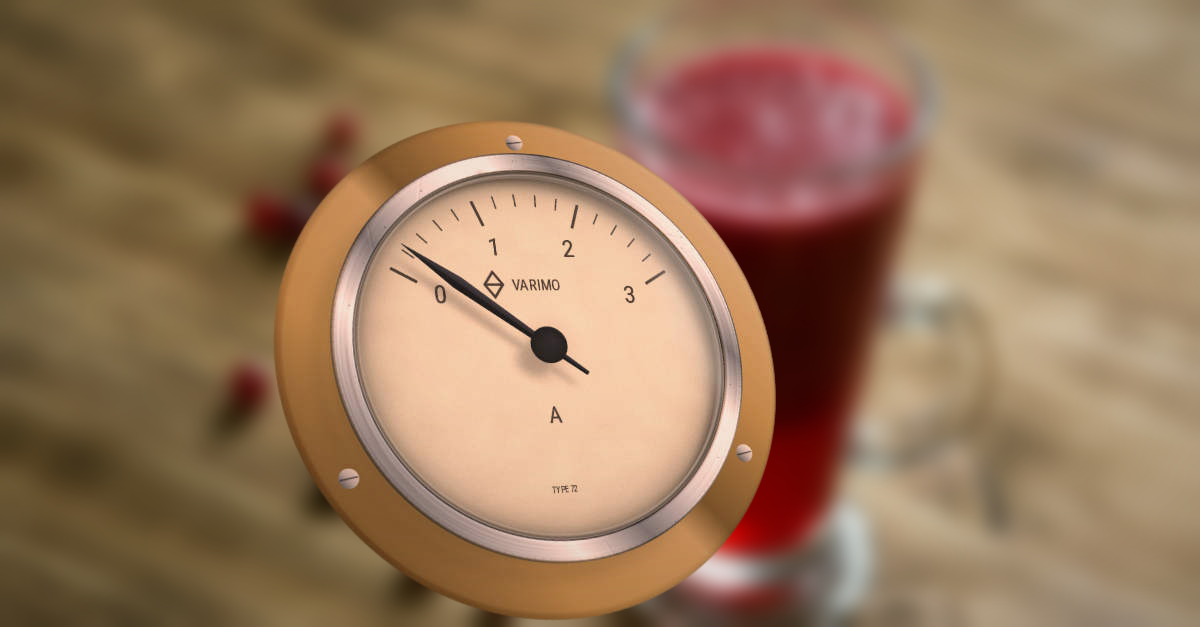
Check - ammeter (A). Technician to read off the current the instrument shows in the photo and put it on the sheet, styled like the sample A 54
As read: A 0.2
